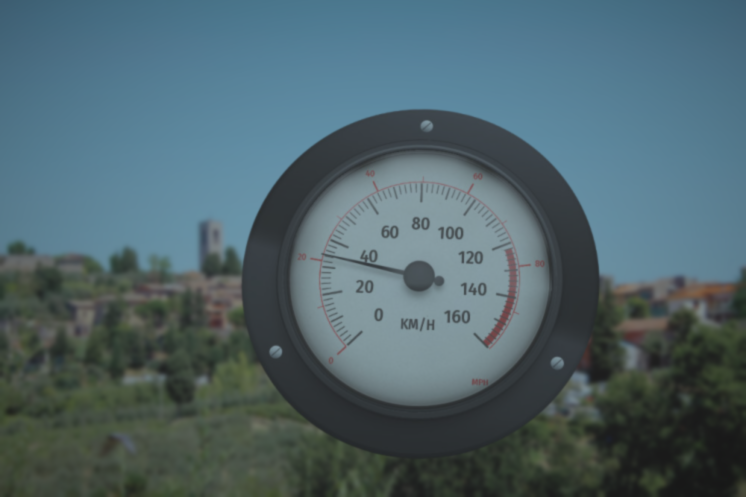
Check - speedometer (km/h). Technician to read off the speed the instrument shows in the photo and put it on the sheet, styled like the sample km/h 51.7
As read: km/h 34
